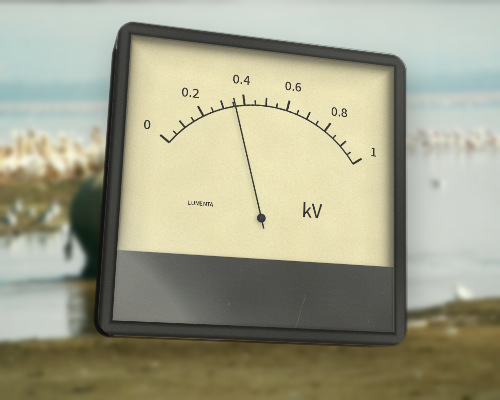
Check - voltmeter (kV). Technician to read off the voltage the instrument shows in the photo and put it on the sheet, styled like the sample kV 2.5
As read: kV 0.35
